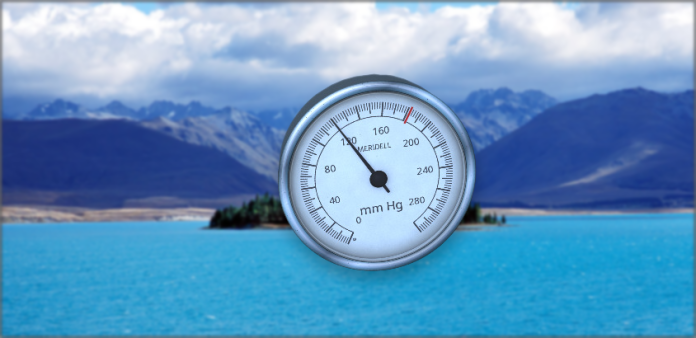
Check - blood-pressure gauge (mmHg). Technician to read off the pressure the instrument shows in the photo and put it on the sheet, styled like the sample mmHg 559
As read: mmHg 120
